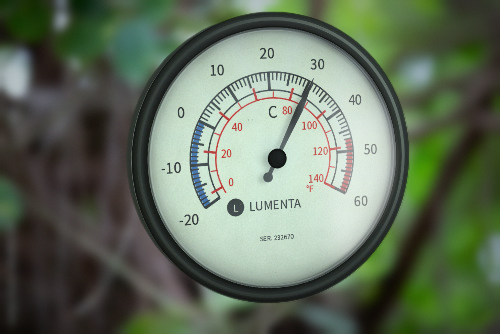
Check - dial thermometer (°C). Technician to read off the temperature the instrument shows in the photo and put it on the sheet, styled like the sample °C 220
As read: °C 30
